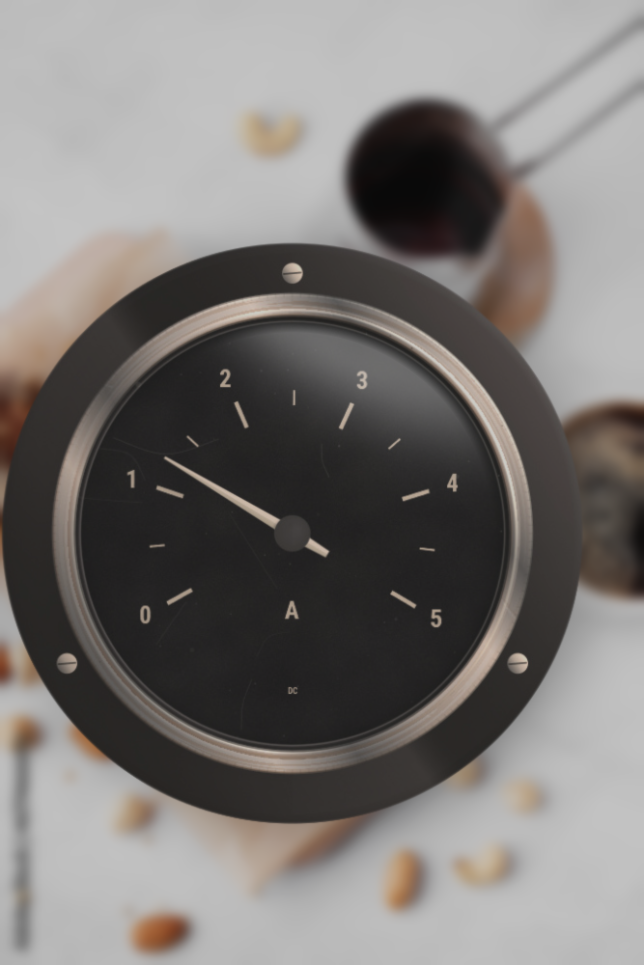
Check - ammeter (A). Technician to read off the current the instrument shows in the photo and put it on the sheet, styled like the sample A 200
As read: A 1.25
